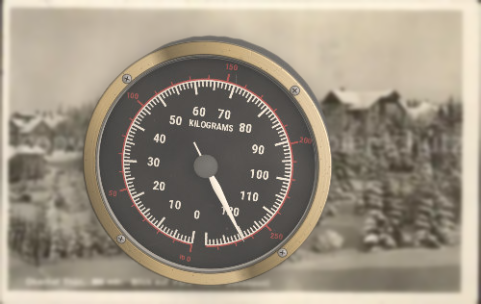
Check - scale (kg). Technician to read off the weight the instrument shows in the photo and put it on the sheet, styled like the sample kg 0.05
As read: kg 120
